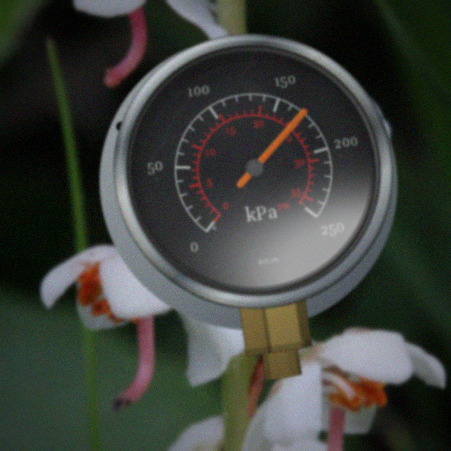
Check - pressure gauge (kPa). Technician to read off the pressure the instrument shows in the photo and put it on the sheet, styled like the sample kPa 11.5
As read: kPa 170
